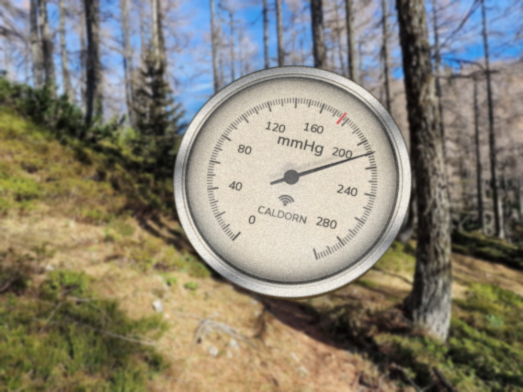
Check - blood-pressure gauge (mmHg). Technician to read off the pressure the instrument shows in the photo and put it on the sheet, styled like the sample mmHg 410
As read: mmHg 210
